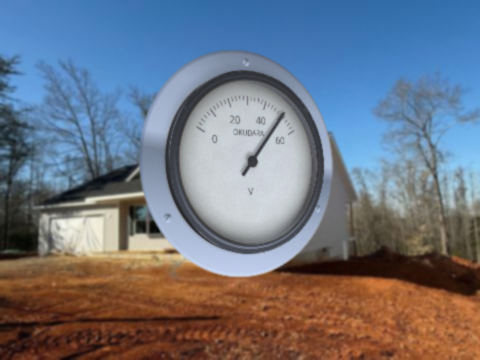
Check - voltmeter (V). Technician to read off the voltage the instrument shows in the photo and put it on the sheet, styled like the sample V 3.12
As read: V 50
